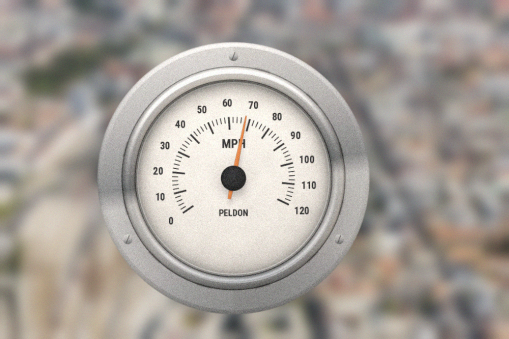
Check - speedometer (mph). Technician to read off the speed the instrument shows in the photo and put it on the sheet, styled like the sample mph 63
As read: mph 68
